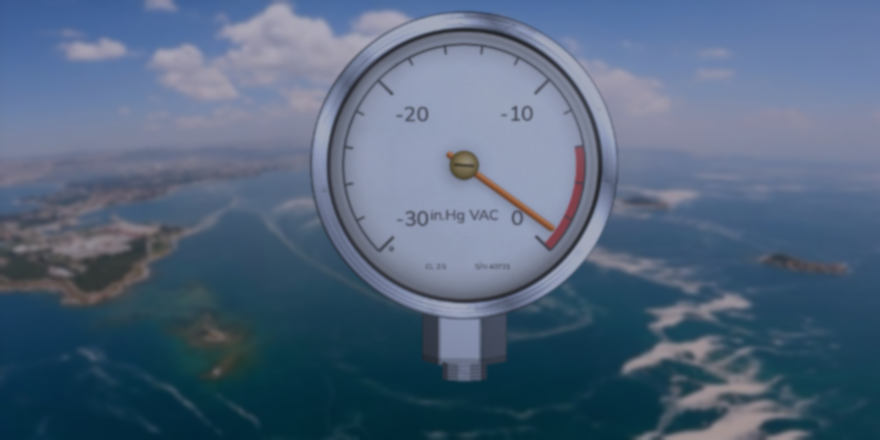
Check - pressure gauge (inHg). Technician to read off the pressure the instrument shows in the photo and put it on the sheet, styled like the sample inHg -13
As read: inHg -1
